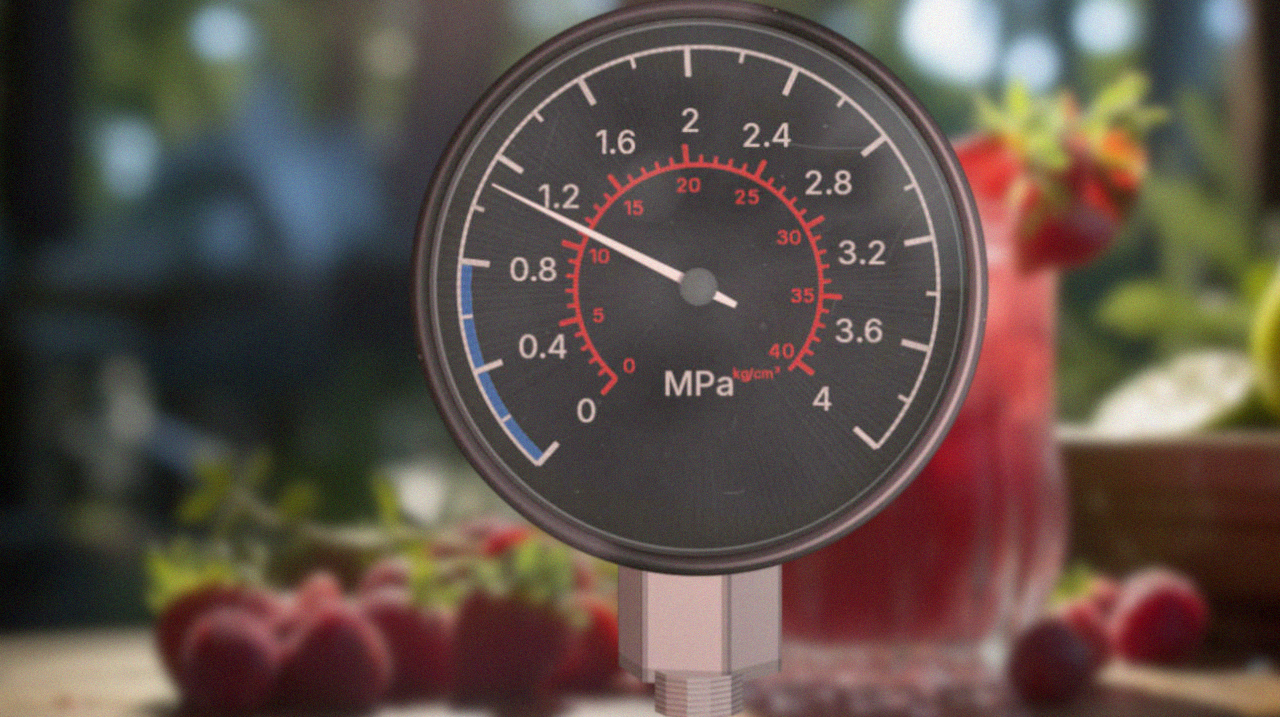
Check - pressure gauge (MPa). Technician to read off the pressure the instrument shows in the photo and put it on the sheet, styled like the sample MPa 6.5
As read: MPa 1.1
